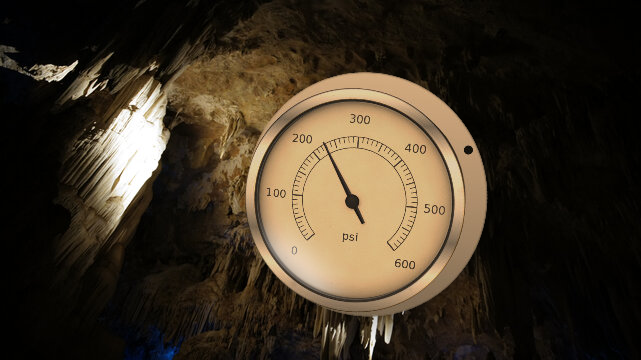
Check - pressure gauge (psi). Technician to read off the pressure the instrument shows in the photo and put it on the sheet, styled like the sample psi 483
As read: psi 230
